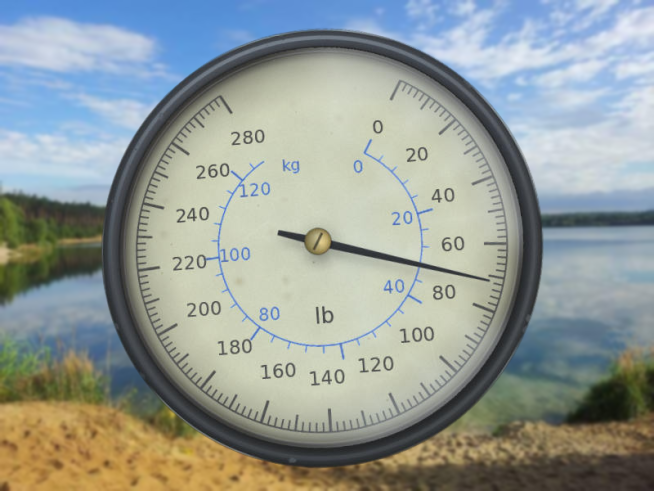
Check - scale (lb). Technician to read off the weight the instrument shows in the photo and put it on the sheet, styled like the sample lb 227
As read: lb 72
